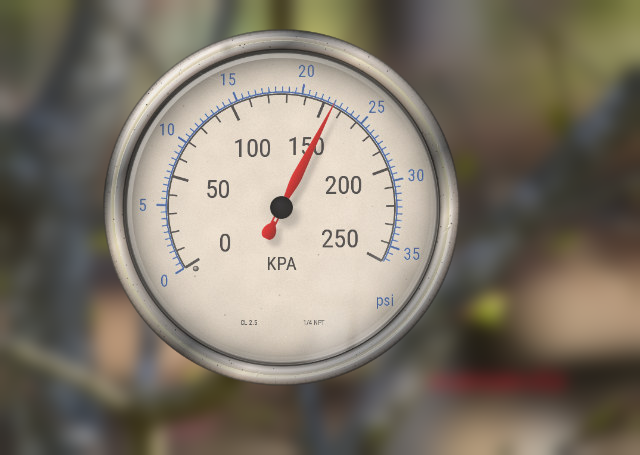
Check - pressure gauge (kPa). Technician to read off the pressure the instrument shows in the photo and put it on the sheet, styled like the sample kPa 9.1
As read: kPa 155
